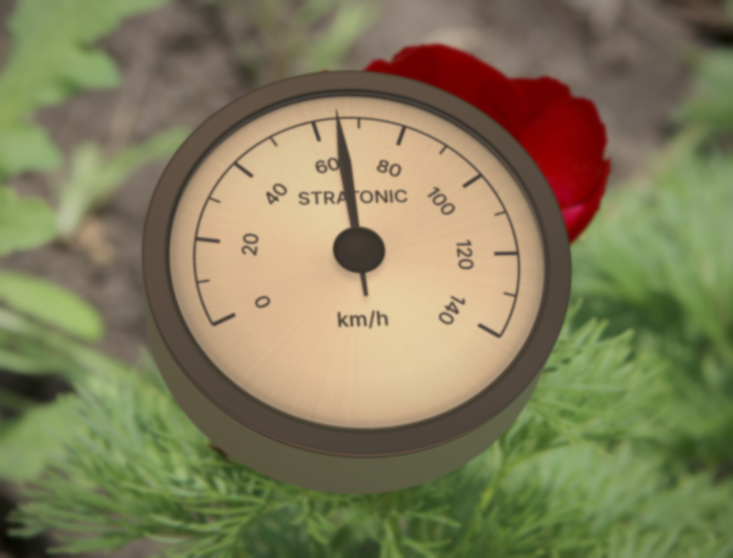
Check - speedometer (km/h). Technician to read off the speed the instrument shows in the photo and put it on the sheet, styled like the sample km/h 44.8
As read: km/h 65
